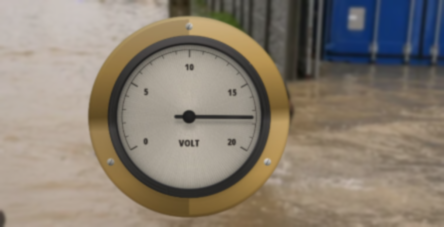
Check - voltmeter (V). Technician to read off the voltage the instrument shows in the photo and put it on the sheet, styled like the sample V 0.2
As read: V 17.5
